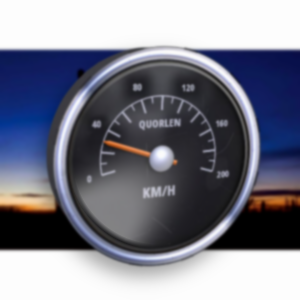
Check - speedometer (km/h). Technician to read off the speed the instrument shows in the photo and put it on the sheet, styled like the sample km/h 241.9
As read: km/h 30
